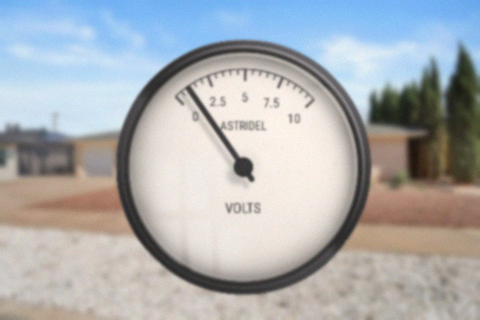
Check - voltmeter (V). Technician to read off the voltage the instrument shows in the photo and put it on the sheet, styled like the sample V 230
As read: V 1
